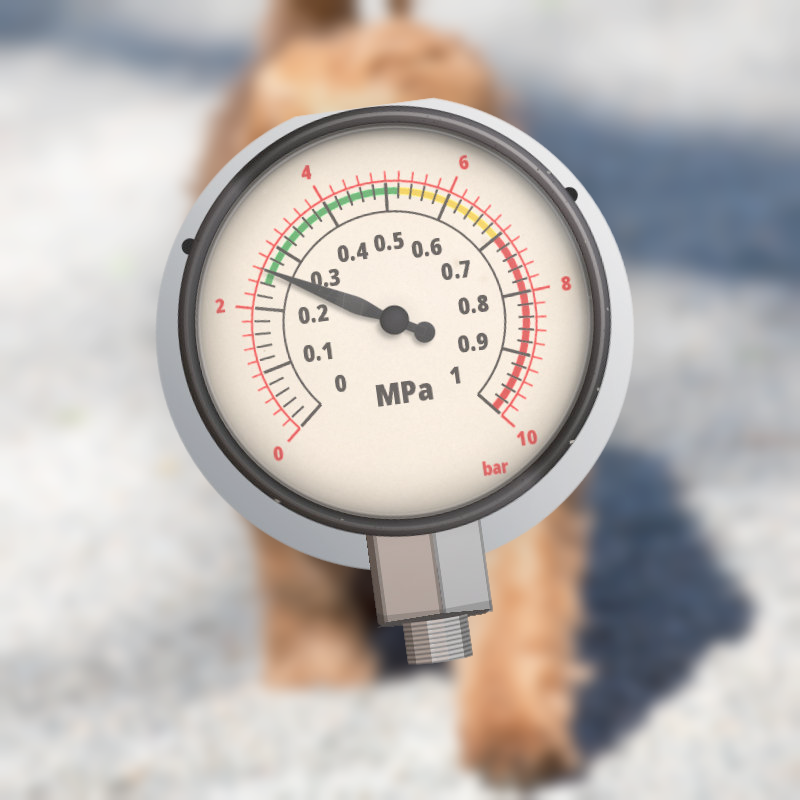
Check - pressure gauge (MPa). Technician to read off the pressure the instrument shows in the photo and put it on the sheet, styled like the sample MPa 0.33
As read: MPa 0.26
